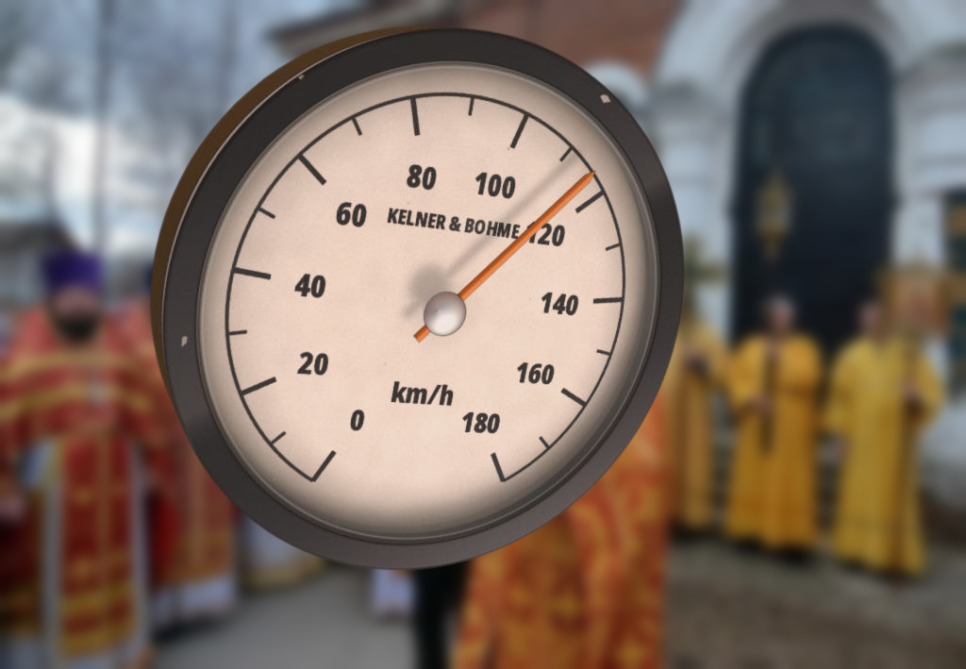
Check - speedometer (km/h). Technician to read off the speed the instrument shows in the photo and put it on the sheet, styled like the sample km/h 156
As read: km/h 115
